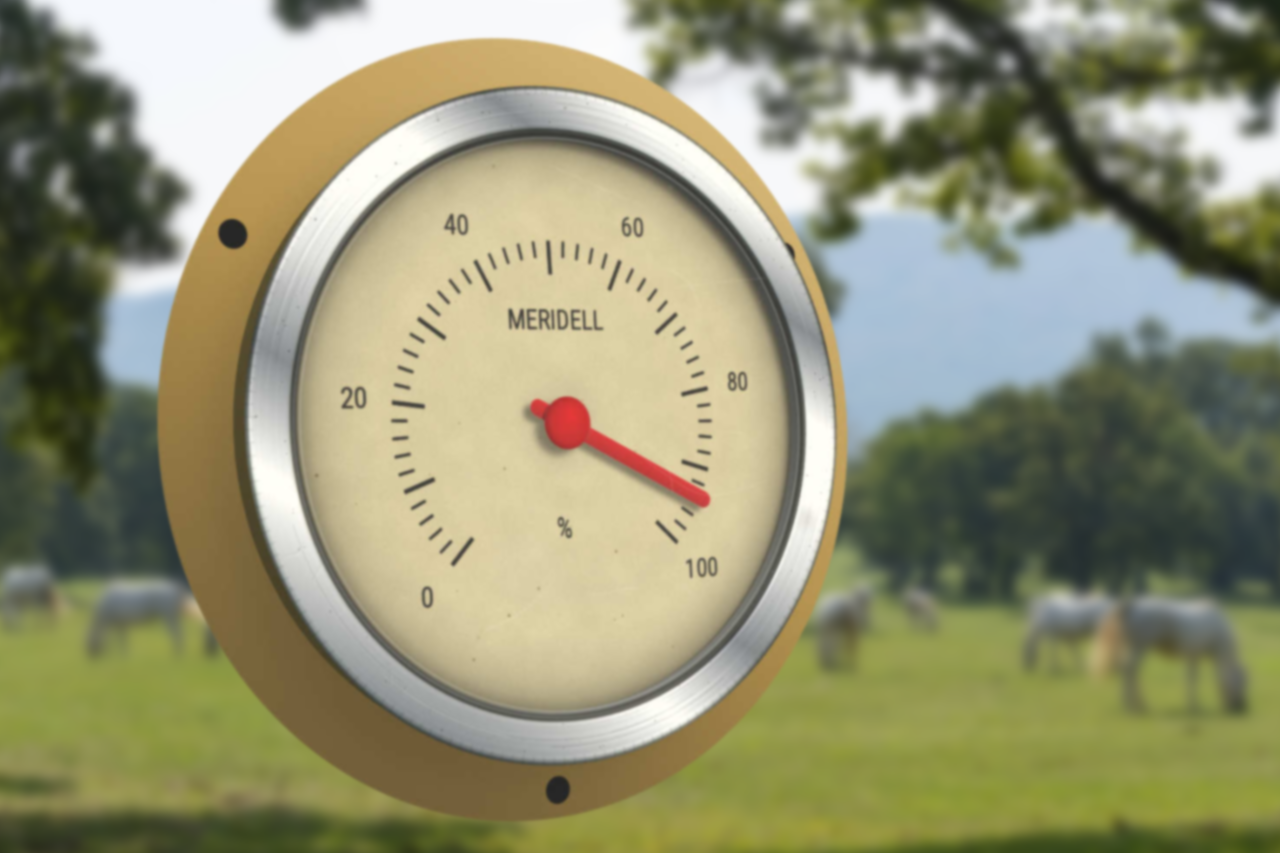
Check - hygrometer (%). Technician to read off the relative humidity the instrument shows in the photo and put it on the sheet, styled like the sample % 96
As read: % 94
